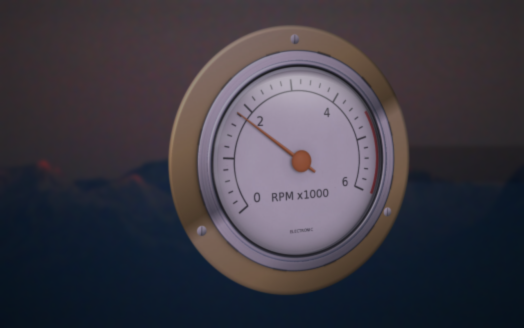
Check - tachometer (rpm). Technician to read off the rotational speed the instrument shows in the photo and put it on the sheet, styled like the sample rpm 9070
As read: rpm 1800
